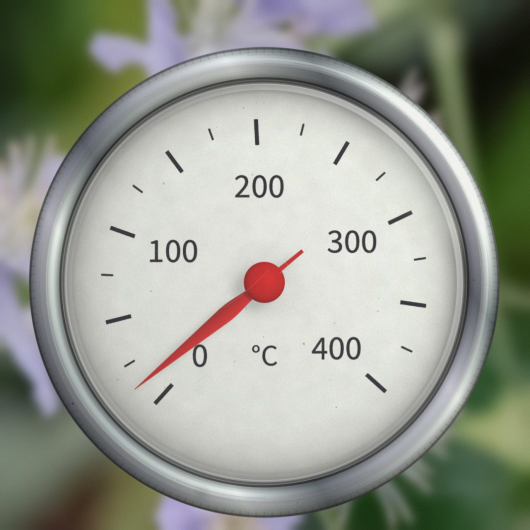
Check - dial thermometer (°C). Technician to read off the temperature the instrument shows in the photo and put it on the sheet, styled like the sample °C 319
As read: °C 12.5
